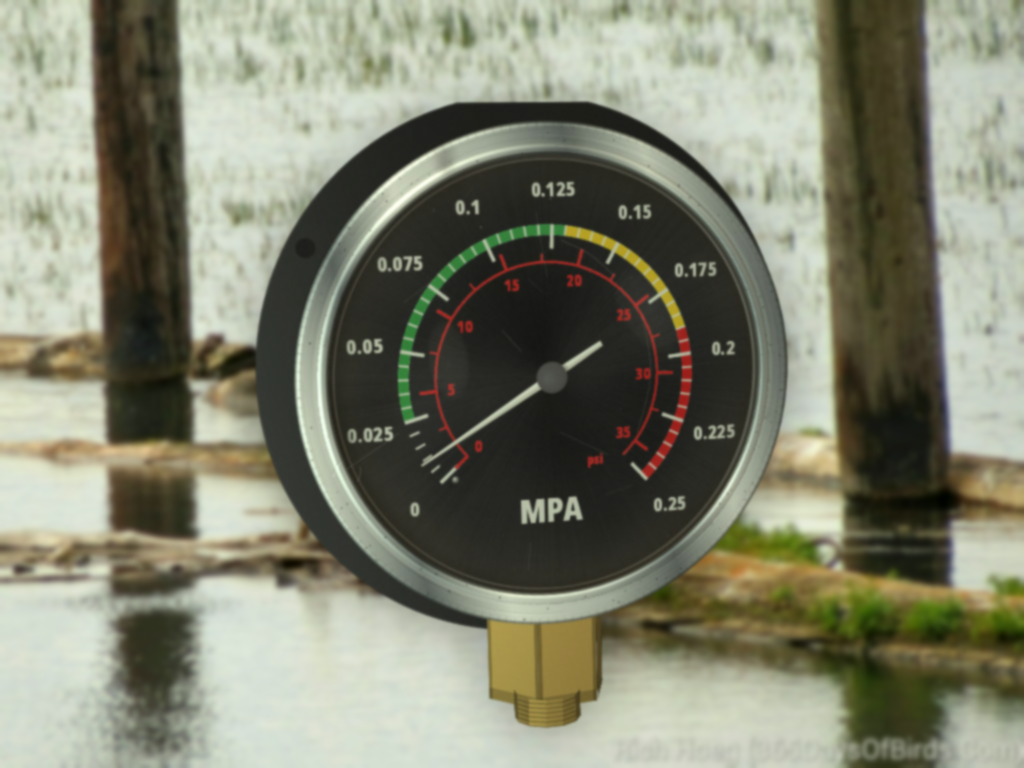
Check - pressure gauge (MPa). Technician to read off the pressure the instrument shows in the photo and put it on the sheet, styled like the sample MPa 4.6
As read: MPa 0.01
